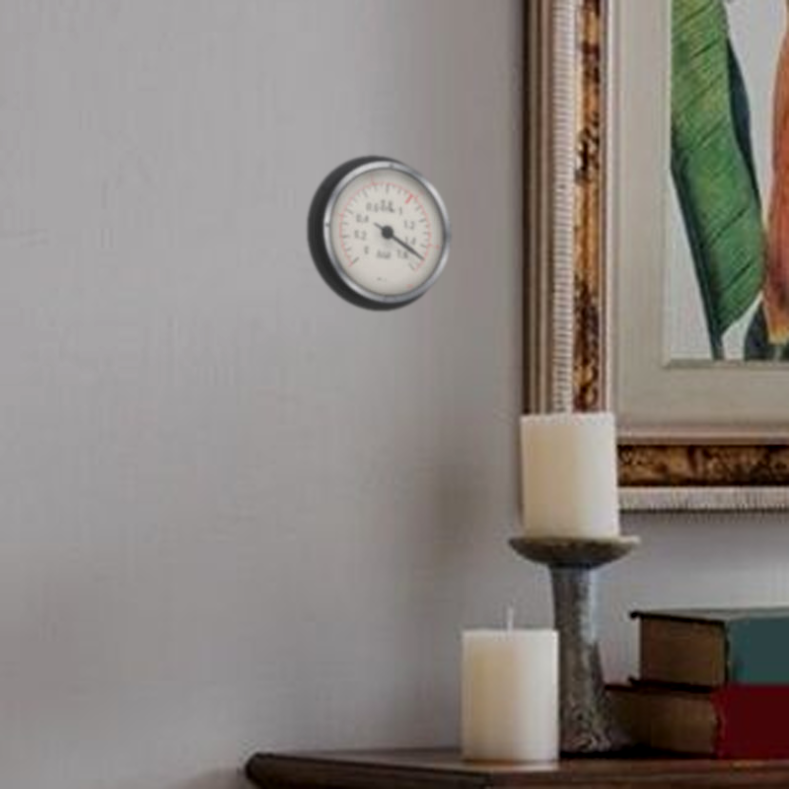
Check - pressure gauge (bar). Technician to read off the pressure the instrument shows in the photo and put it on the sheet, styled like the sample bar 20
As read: bar 1.5
